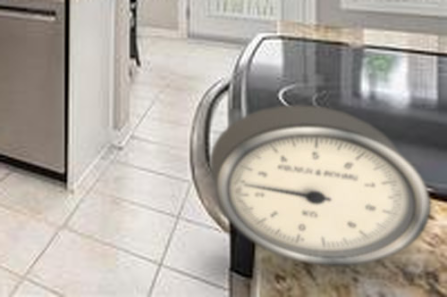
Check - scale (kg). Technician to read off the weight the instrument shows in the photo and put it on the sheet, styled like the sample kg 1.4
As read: kg 2.5
